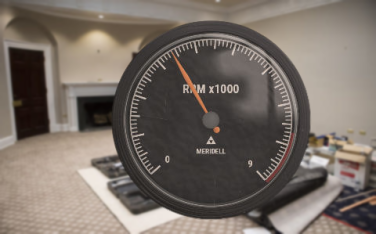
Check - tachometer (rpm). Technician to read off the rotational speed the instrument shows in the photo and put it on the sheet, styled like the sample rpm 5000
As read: rpm 3400
